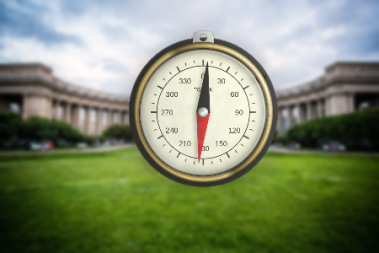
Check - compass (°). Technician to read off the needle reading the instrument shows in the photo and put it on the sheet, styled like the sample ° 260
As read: ° 185
